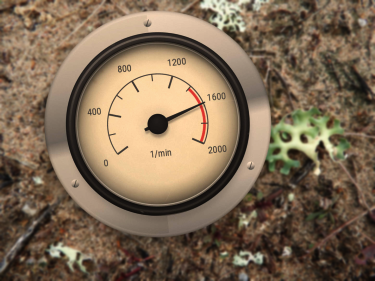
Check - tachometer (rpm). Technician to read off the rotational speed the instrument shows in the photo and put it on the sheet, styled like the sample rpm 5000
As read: rpm 1600
